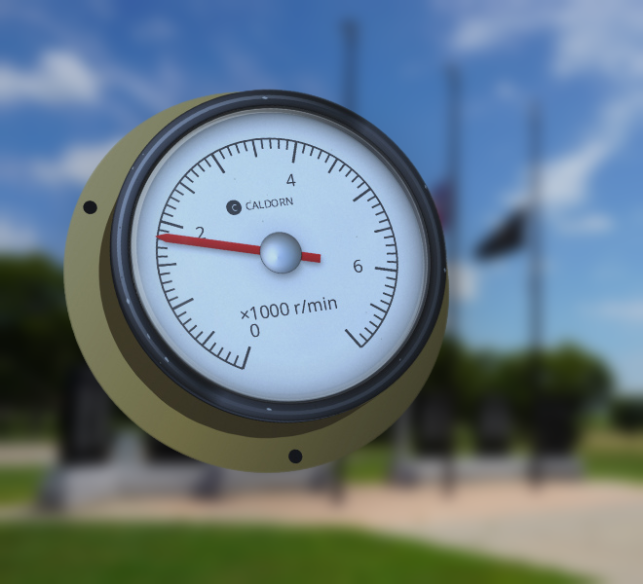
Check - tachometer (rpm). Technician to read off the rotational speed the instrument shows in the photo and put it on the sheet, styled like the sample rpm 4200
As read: rpm 1800
